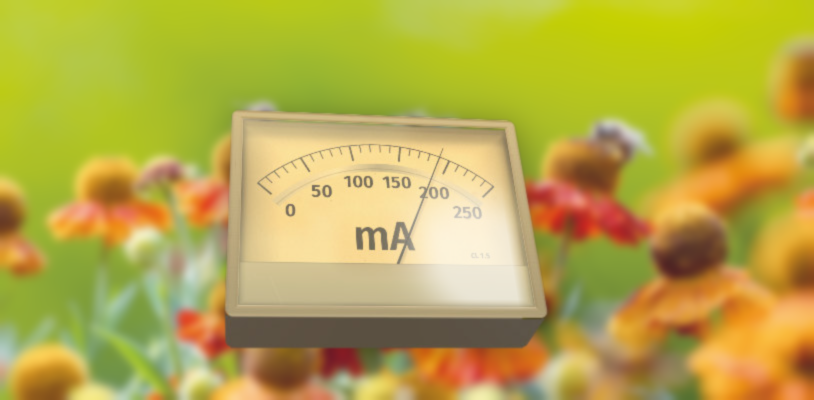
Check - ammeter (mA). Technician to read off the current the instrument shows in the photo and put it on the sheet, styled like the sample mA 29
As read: mA 190
